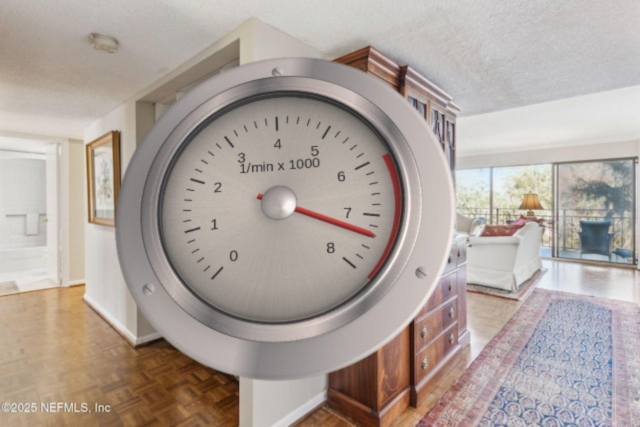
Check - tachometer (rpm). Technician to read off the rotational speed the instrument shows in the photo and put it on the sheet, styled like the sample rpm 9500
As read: rpm 7400
